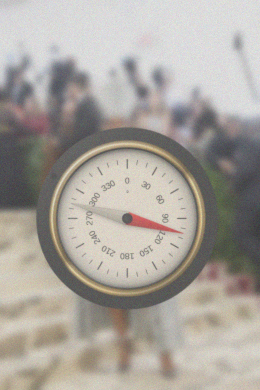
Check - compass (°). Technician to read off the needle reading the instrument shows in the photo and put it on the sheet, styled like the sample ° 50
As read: ° 105
